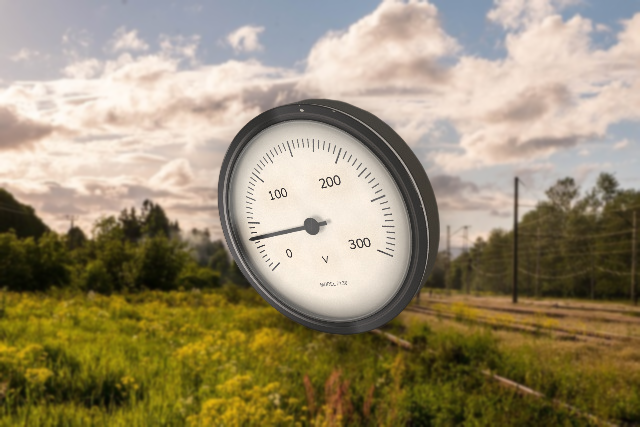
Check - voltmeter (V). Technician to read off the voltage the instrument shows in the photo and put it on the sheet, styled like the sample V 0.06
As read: V 35
